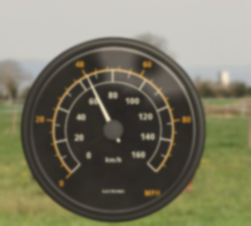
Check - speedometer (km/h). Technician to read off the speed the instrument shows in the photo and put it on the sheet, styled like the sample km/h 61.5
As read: km/h 65
